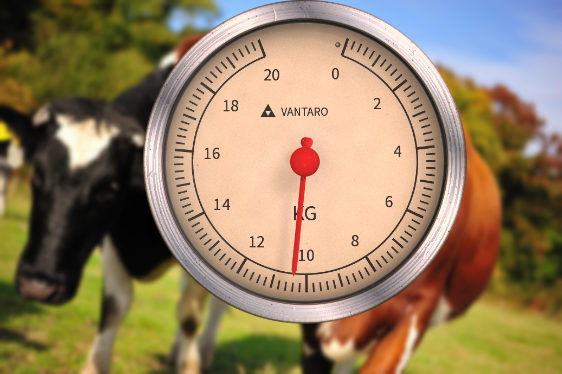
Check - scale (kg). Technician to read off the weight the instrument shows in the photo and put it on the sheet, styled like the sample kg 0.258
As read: kg 10.4
